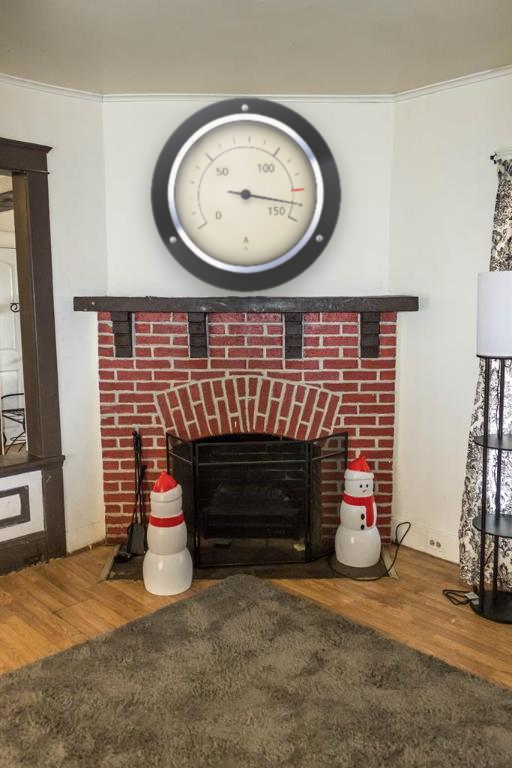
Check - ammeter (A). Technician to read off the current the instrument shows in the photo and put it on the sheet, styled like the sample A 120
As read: A 140
